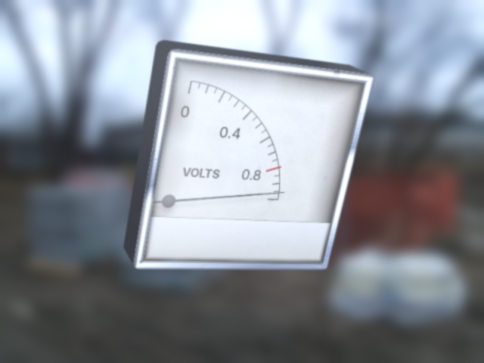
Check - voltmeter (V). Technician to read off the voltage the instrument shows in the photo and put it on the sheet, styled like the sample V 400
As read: V 0.95
